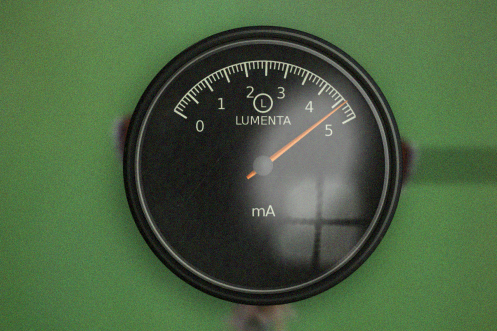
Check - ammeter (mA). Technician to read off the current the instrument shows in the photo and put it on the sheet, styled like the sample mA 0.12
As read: mA 4.6
